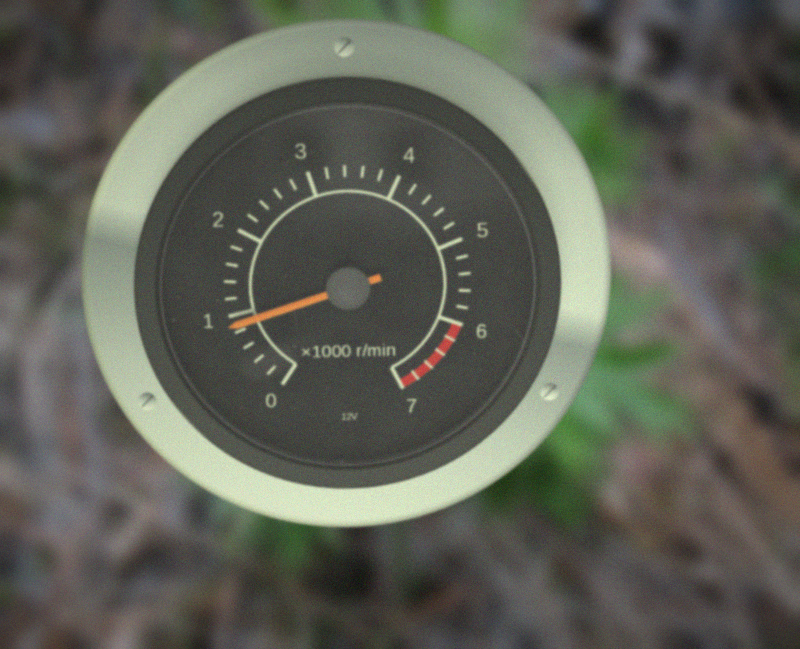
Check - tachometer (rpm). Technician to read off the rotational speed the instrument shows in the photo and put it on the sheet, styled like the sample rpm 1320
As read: rpm 900
